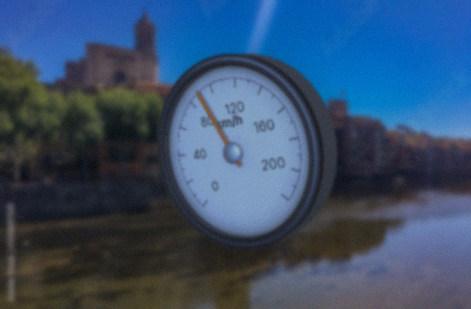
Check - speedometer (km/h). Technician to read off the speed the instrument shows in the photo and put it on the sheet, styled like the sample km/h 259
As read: km/h 90
